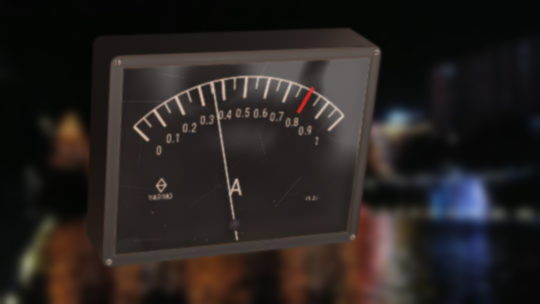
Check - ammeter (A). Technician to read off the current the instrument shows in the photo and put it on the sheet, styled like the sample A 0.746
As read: A 0.35
